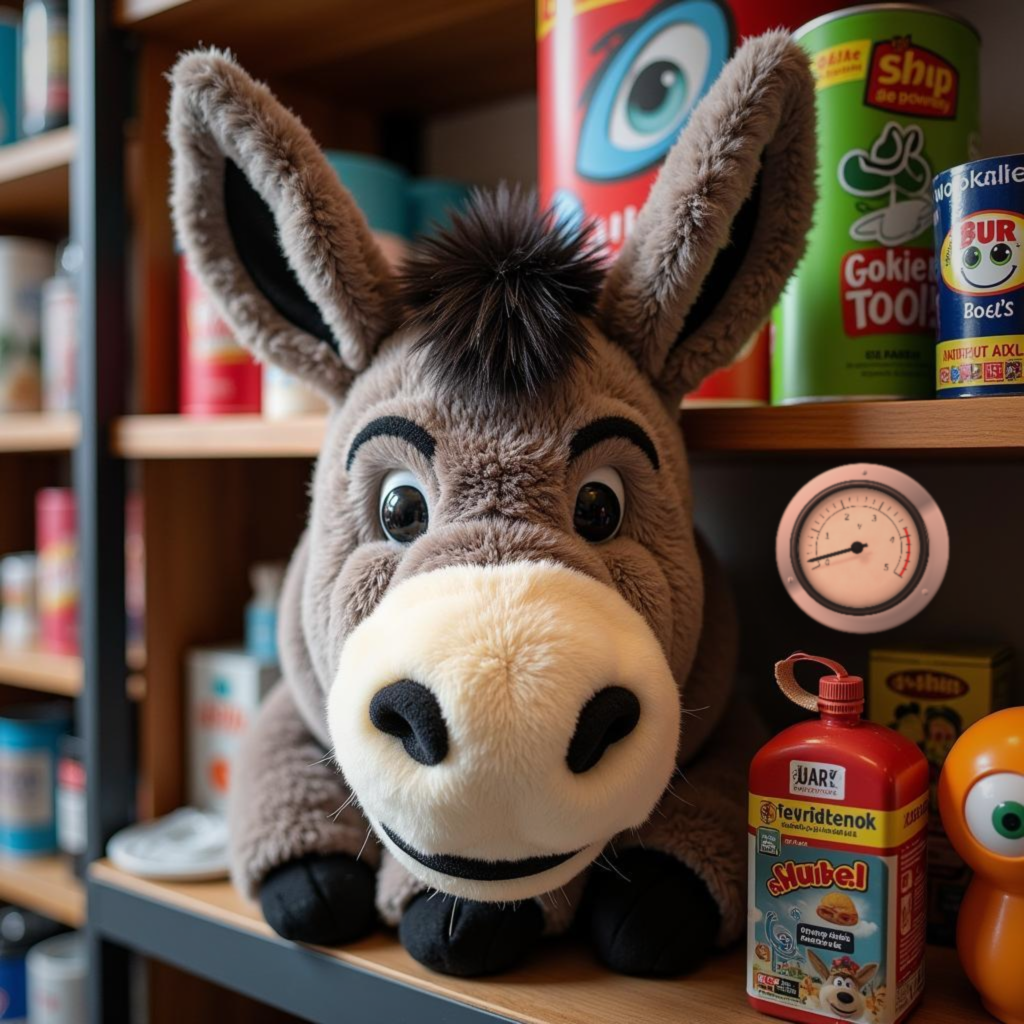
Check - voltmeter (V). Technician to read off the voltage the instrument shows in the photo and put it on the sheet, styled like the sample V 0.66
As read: V 0.2
